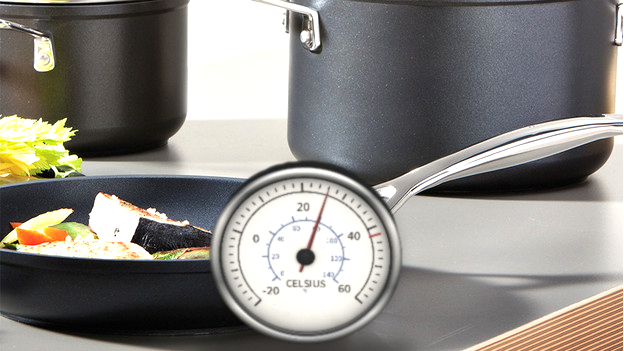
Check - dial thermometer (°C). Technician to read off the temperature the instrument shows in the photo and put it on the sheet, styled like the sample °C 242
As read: °C 26
